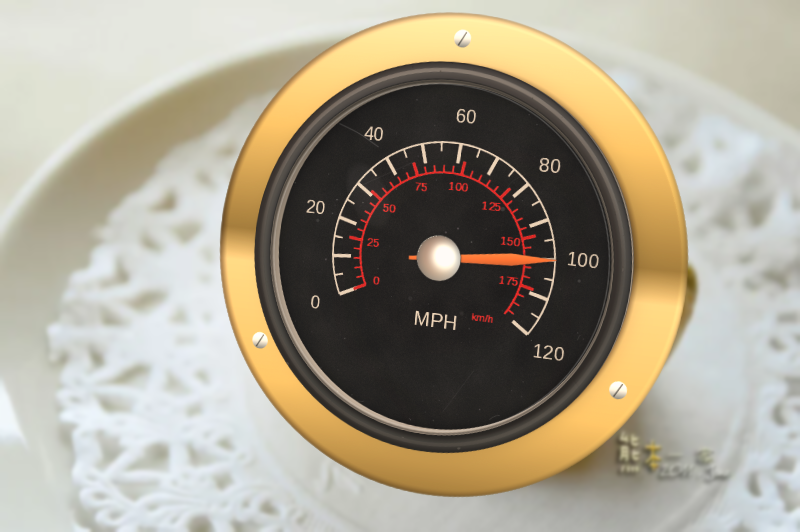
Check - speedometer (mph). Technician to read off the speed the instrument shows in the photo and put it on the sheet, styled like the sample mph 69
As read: mph 100
